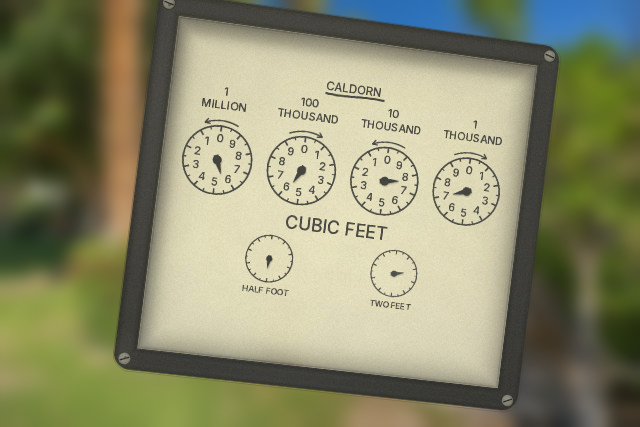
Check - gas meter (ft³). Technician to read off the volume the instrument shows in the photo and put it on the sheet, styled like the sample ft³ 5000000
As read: ft³ 557700
